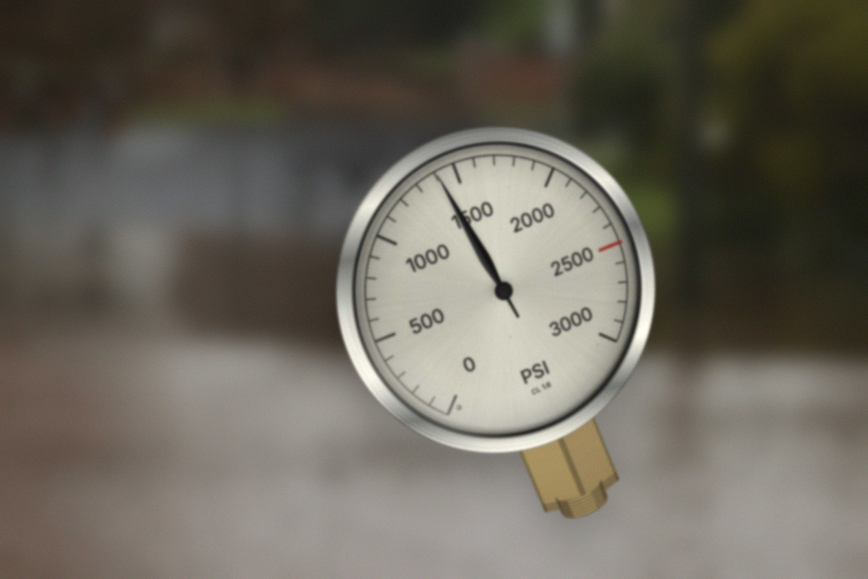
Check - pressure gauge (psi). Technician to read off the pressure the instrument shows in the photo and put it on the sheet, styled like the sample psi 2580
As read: psi 1400
